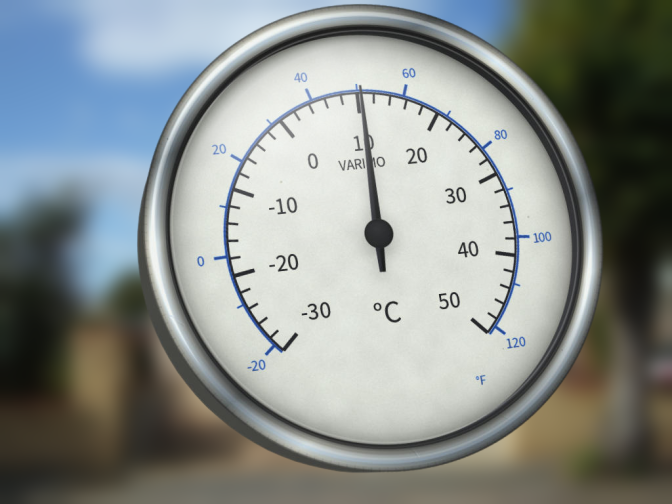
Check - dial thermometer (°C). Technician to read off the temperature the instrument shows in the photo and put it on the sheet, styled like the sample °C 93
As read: °C 10
